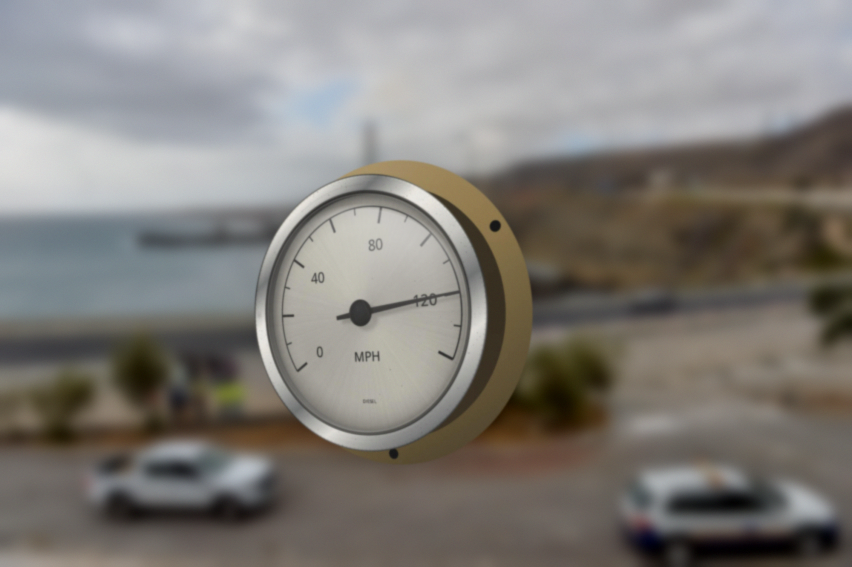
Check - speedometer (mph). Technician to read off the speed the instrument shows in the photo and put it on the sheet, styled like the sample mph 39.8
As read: mph 120
